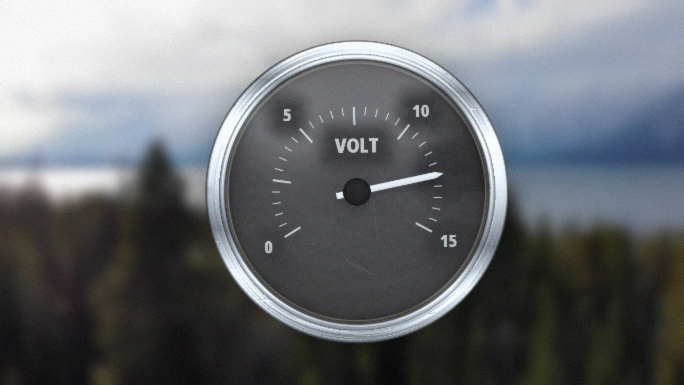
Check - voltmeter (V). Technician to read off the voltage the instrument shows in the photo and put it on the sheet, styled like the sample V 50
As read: V 12.5
